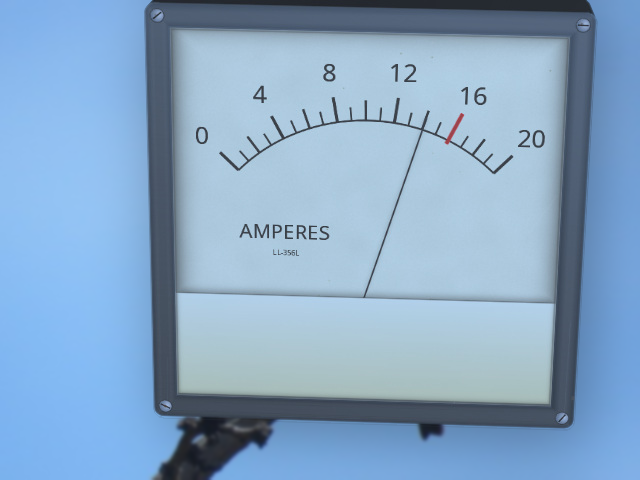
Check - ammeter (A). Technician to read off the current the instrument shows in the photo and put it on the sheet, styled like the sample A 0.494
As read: A 14
